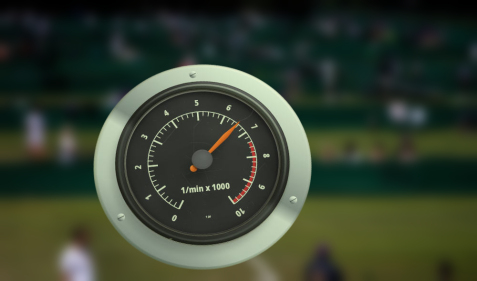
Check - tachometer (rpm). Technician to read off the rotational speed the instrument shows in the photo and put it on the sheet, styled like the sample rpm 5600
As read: rpm 6600
